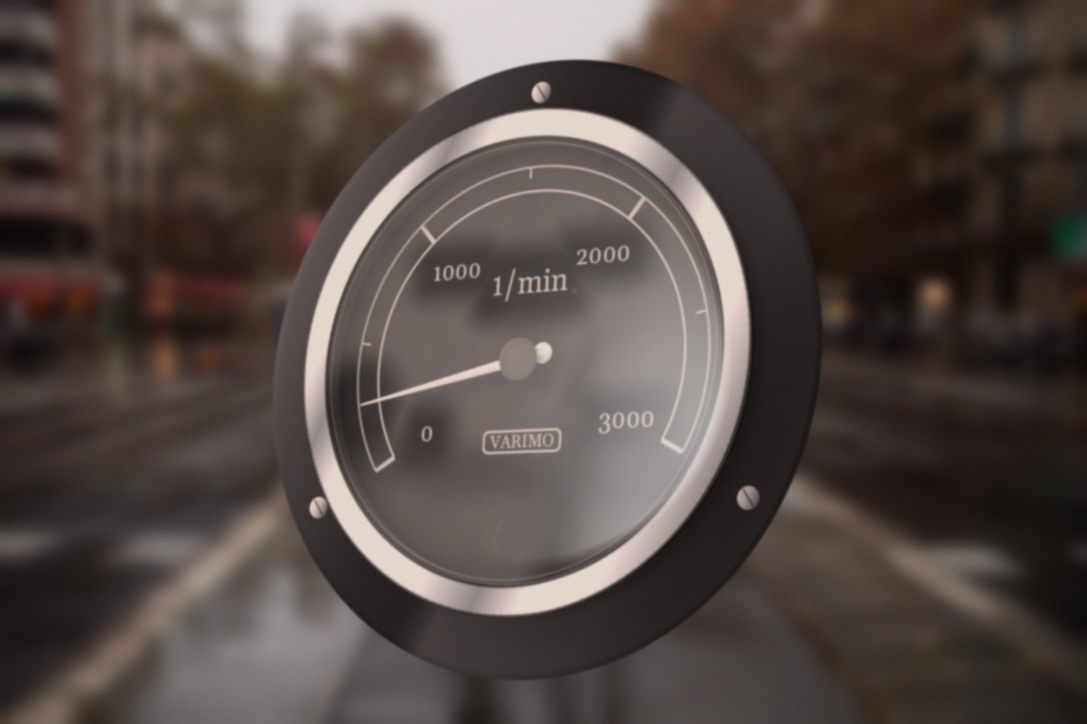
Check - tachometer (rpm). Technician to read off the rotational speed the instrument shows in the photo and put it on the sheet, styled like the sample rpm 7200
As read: rpm 250
